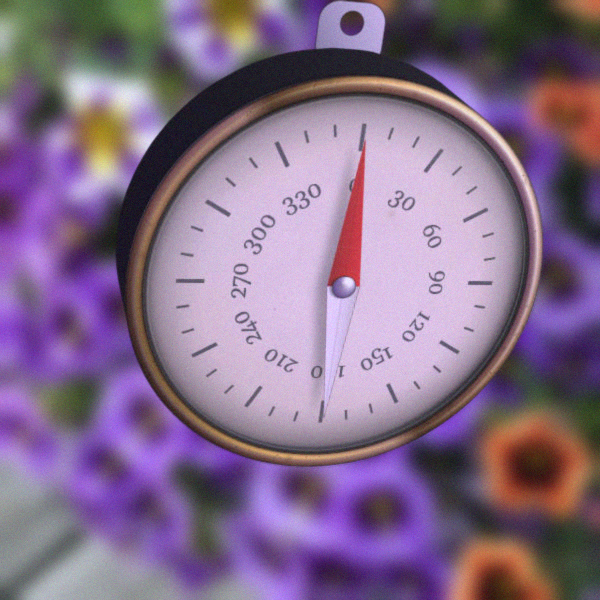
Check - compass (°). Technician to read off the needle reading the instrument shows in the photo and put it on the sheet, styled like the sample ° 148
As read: ° 0
